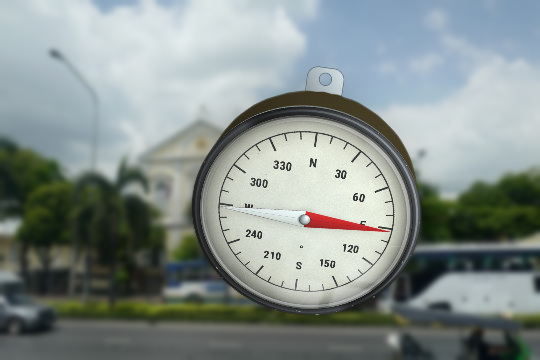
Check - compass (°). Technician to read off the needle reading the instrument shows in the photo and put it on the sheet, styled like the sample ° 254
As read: ° 90
